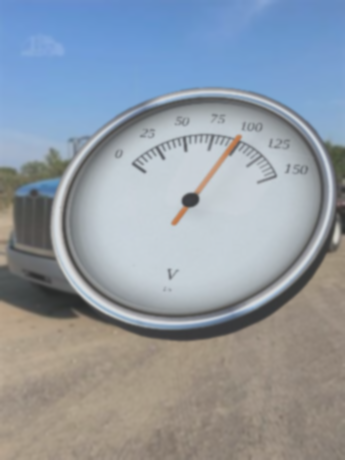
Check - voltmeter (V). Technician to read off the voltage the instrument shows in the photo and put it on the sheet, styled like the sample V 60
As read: V 100
